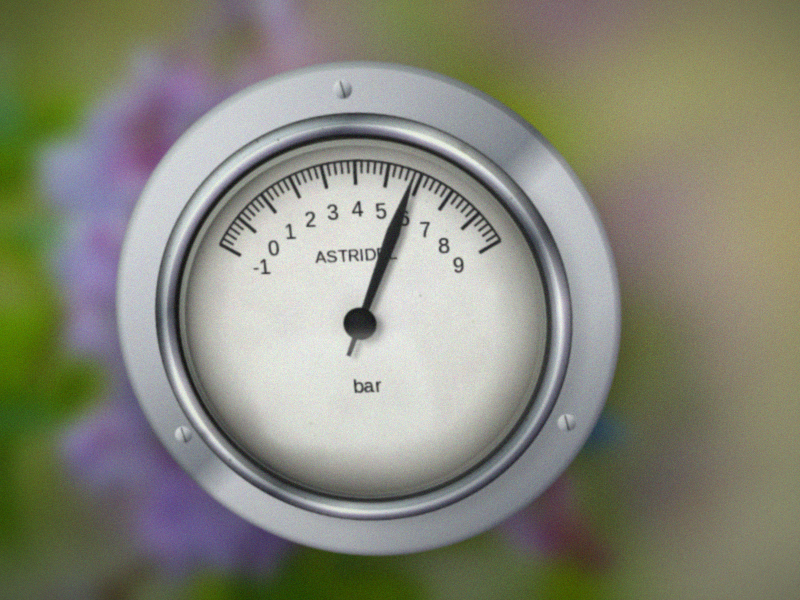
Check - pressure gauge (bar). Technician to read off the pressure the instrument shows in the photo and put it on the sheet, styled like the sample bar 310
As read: bar 5.8
